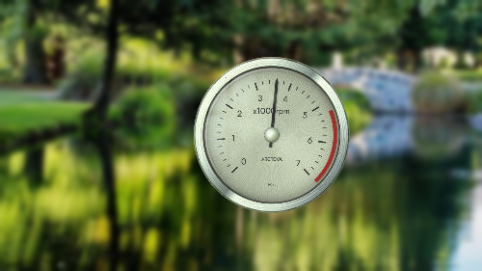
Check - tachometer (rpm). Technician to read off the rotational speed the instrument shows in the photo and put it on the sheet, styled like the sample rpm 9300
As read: rpm 3600
